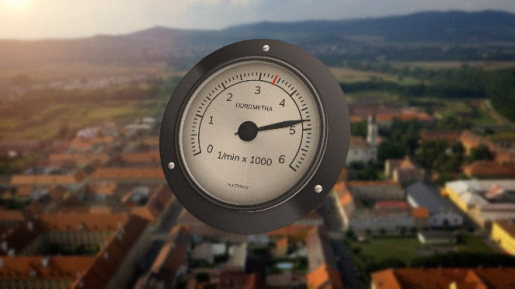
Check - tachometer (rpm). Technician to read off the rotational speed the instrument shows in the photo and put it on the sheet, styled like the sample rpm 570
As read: rpm 4800
